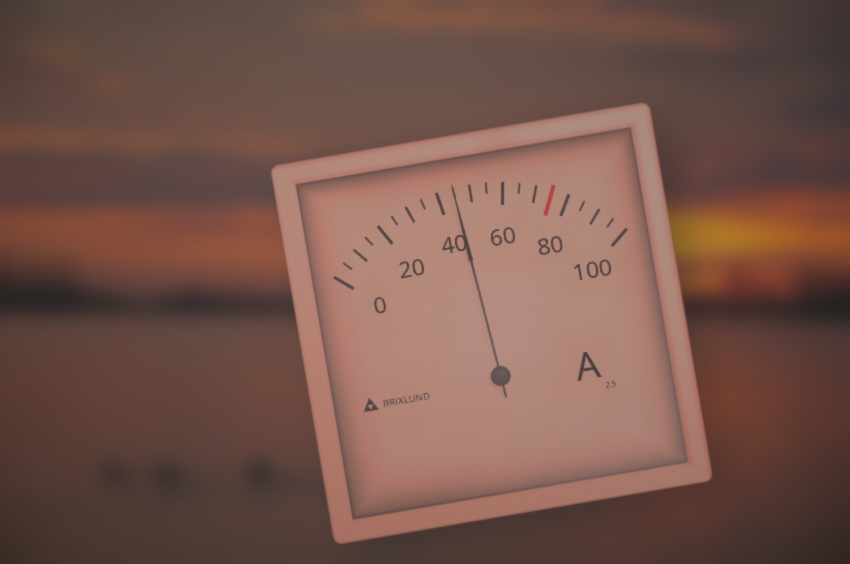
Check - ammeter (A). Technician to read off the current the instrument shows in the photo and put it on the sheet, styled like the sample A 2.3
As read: A 45
